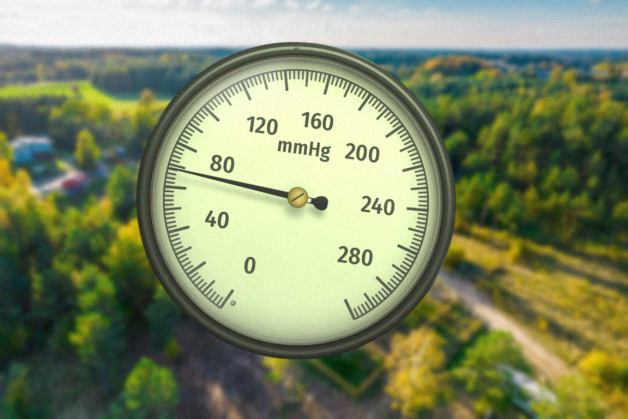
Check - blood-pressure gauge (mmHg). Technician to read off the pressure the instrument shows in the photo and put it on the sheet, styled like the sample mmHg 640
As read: mmHg 68
